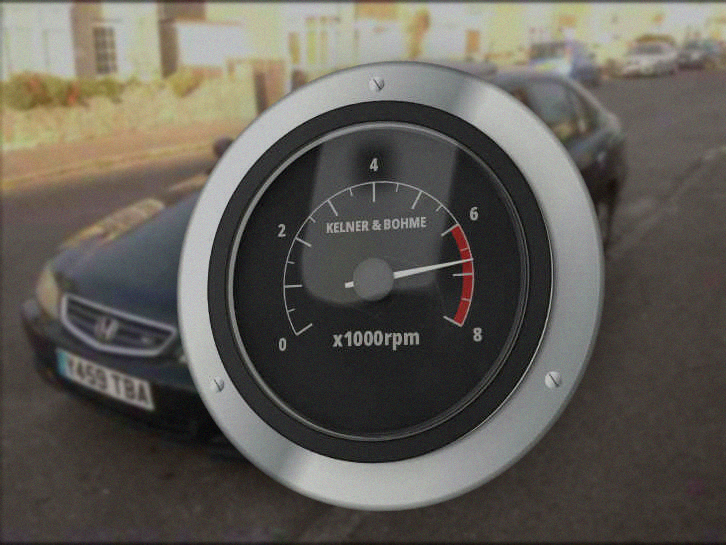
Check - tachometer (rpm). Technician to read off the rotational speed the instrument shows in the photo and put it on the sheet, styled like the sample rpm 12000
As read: rpm 6750
